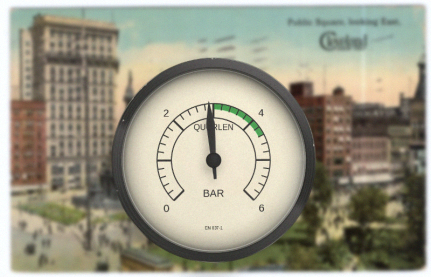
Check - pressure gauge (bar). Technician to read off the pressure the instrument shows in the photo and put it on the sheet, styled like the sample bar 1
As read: bar 2.9
